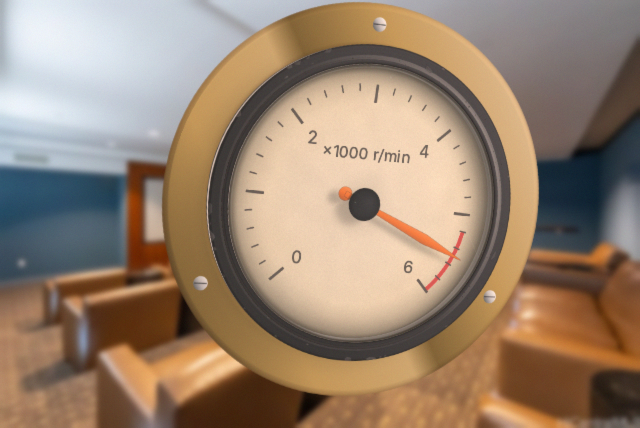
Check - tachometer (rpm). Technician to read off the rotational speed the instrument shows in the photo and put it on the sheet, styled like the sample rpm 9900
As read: rpm 5500
